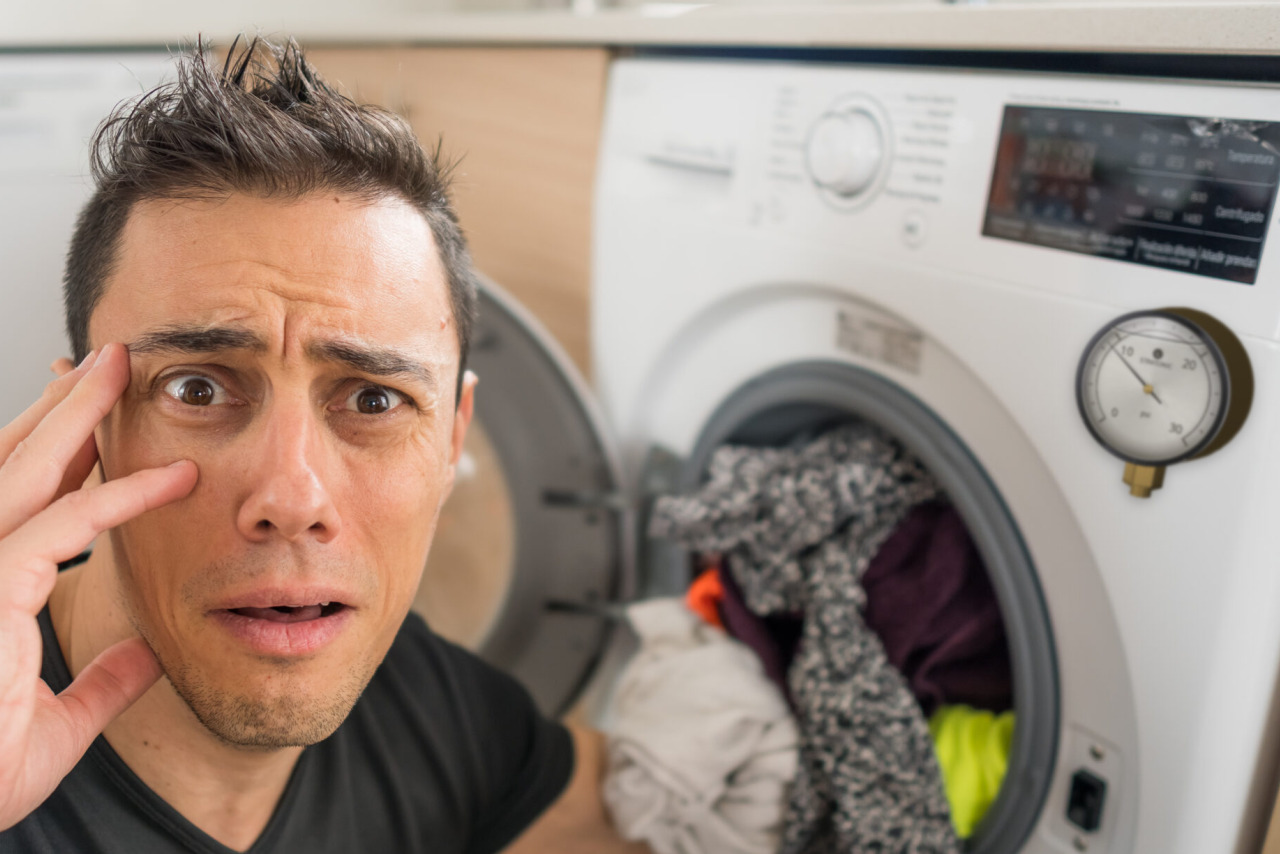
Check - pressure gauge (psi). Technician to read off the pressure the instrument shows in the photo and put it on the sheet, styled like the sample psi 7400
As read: psi 9
